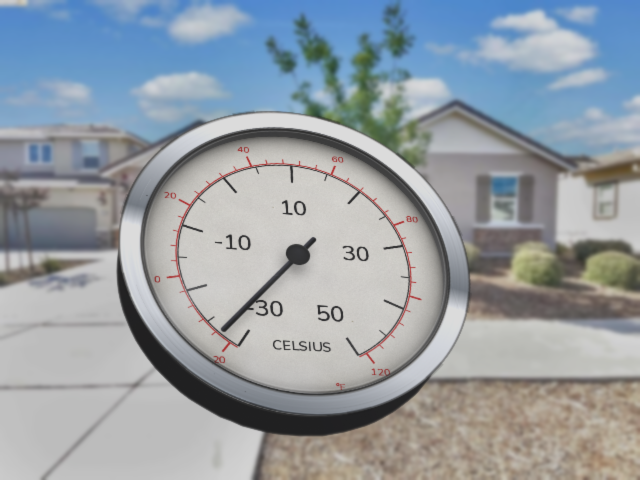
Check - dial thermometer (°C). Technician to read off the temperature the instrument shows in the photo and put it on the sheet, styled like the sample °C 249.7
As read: °C -27.5
